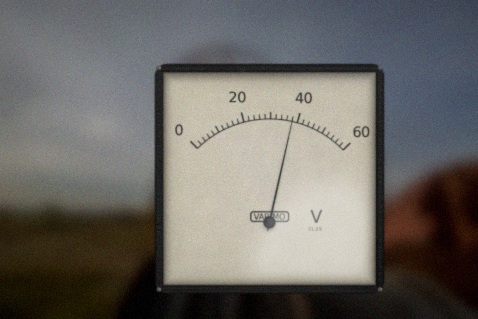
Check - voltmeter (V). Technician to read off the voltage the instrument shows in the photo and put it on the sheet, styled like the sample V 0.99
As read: V 38
